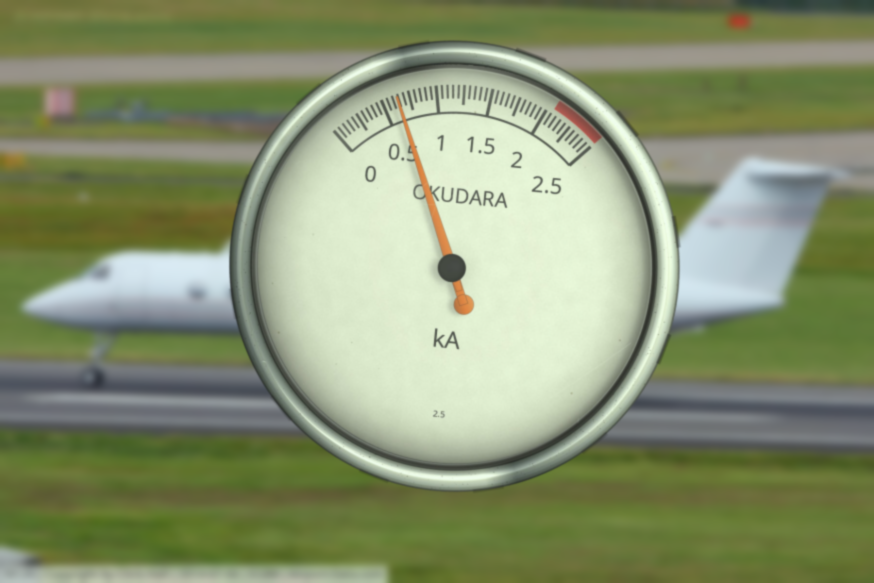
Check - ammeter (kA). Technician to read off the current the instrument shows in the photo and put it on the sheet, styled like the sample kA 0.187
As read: kA 0.65
